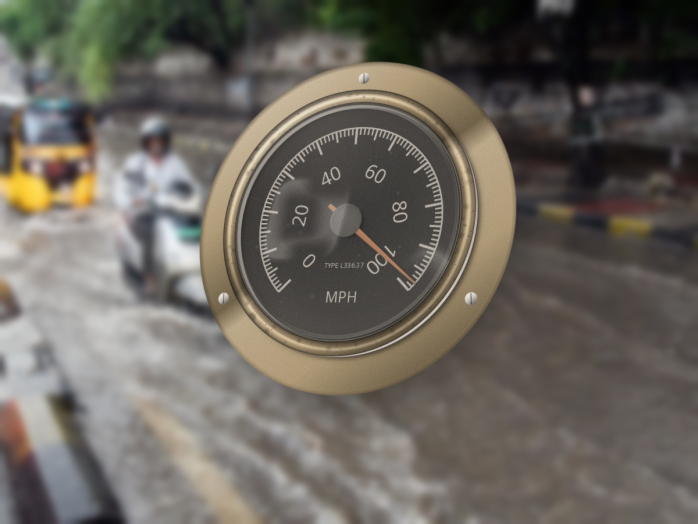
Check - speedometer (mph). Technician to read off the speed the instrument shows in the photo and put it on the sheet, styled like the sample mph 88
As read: mph 98
